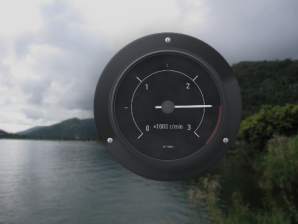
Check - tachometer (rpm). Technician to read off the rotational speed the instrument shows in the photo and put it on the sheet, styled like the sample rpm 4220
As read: rpm 2500
